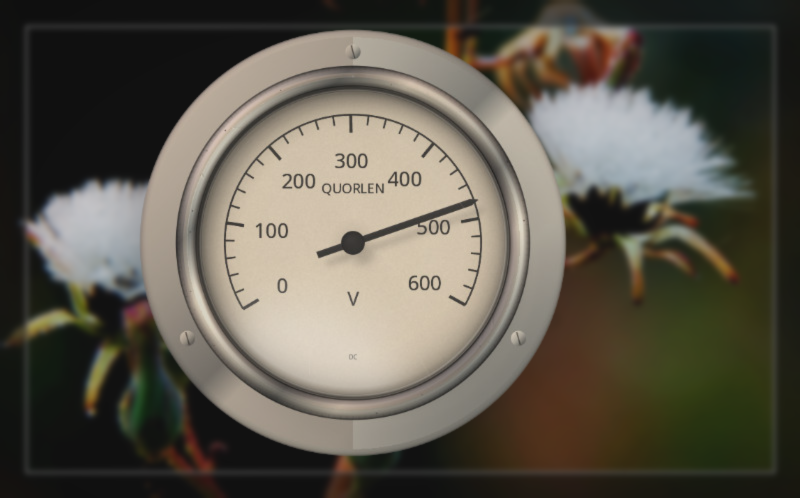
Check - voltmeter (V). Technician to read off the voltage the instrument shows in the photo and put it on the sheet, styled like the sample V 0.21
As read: V 480
